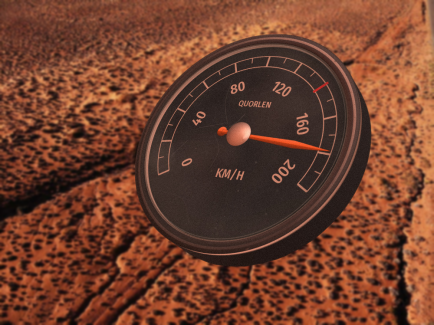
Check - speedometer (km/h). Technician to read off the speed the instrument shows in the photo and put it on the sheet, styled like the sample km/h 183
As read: km/h 180
